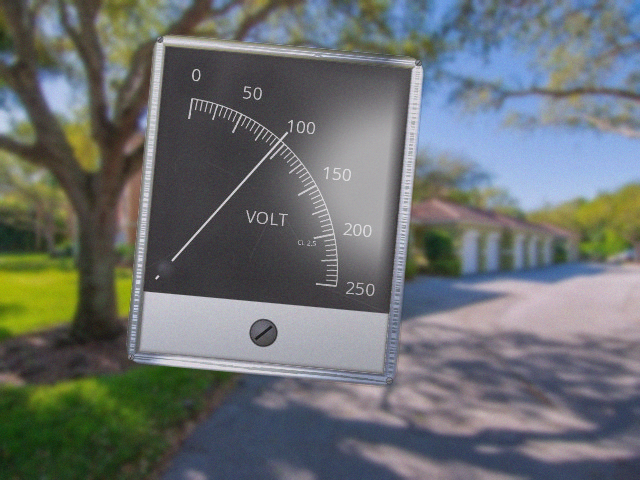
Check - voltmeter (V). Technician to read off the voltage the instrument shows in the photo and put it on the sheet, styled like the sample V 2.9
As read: V 95
